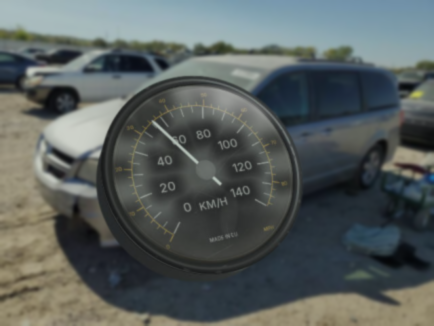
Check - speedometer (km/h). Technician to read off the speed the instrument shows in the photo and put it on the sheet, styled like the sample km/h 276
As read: km/h 55
